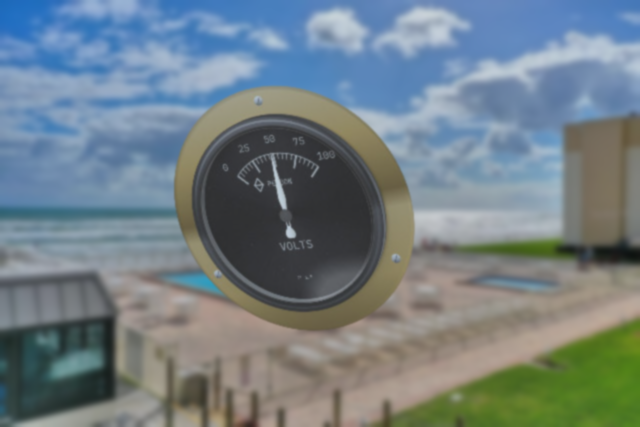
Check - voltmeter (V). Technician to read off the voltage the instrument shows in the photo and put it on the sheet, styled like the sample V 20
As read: V 50
